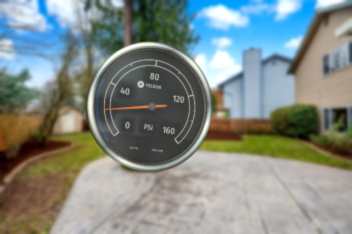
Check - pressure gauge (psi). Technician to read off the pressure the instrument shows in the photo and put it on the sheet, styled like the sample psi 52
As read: psi 20
